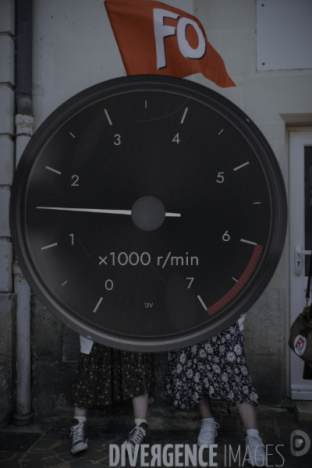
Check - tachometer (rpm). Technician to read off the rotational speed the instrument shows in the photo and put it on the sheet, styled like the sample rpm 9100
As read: rpm 1500
